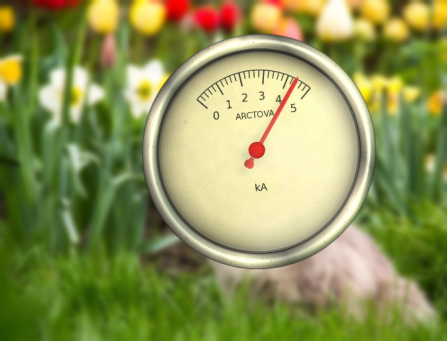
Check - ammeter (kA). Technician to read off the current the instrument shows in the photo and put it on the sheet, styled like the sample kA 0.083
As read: kA 4.4
